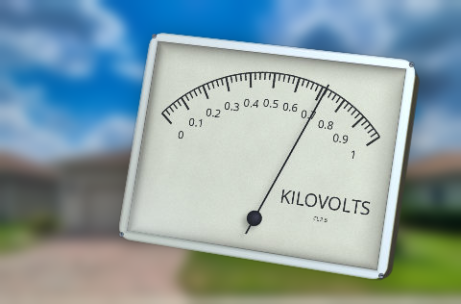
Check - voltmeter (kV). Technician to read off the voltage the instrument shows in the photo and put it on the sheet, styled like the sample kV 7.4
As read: kV 0.72
